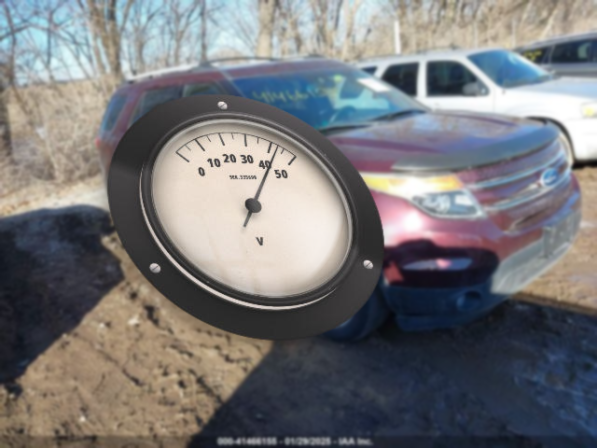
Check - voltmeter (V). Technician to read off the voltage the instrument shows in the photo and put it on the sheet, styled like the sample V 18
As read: V 42.5
